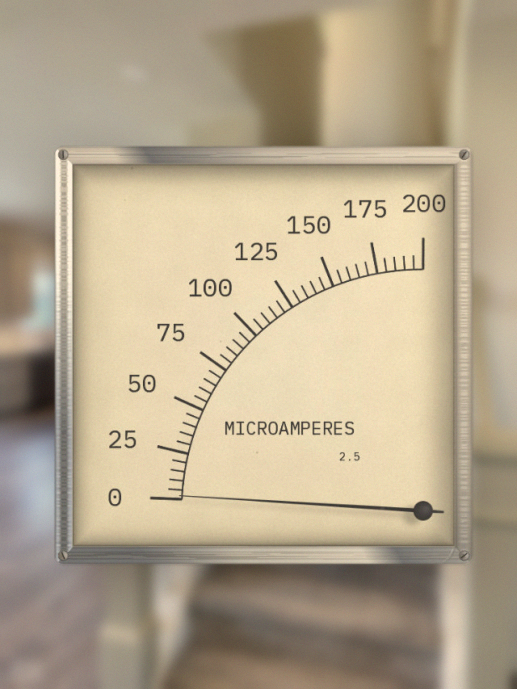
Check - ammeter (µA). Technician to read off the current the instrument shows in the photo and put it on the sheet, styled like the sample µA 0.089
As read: µA 2.5
